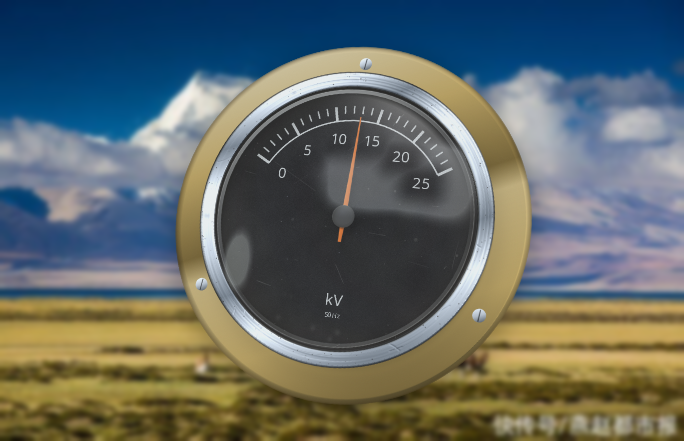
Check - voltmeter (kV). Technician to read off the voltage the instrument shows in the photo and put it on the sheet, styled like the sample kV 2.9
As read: kV 13
